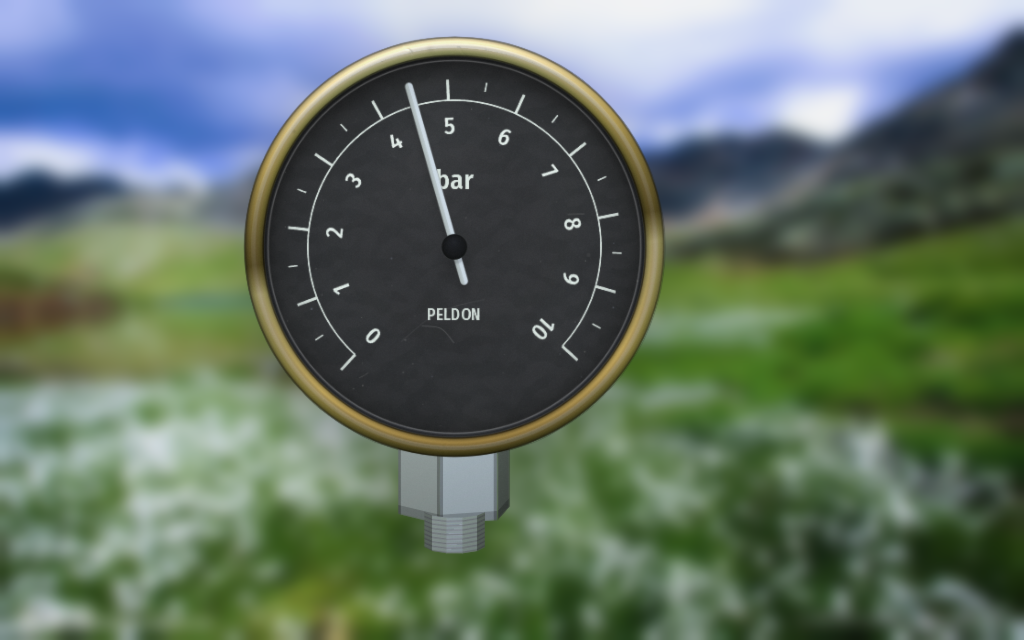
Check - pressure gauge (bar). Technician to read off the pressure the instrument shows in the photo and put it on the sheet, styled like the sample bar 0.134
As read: bar 4.5
